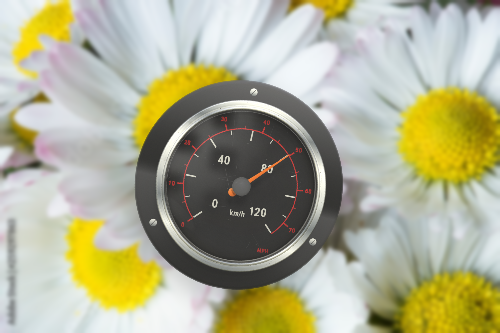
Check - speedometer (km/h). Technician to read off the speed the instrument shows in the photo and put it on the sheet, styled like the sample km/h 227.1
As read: km/h 80
